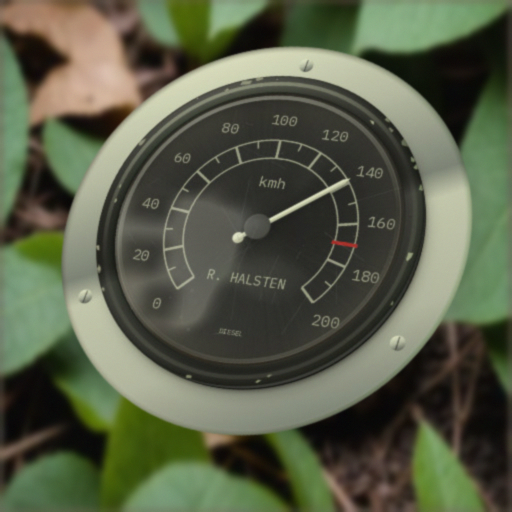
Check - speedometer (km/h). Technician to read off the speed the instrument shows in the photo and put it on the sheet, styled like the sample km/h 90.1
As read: km/h 140
